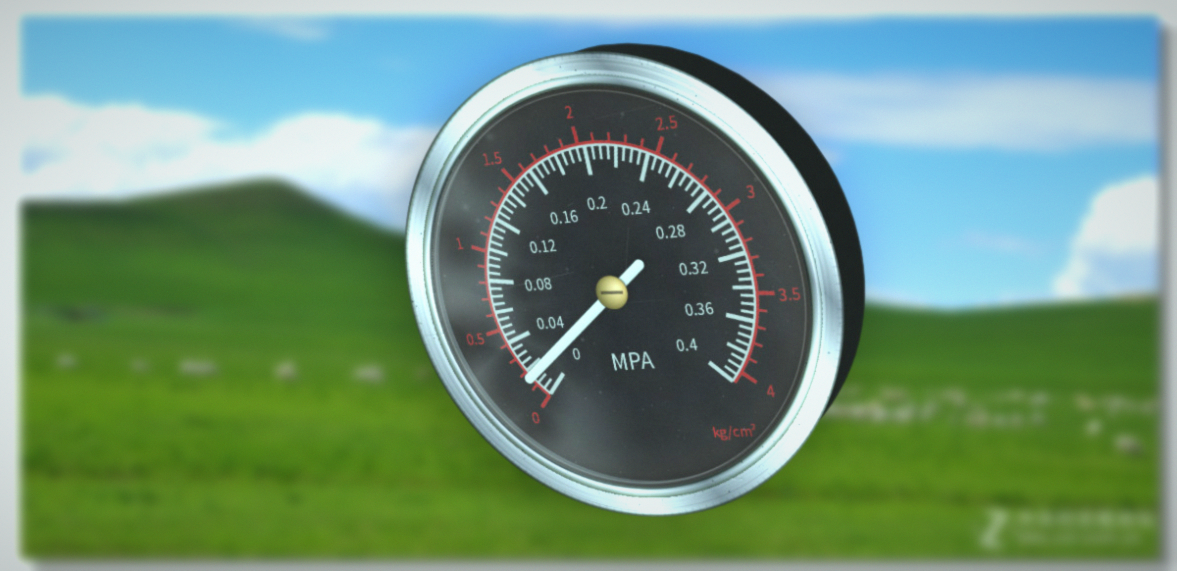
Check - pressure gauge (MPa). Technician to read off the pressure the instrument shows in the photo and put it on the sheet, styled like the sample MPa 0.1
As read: MPa 0.015
